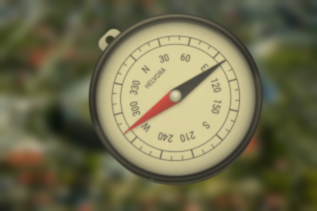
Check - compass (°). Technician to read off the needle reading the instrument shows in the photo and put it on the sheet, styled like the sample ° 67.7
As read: ° 280
